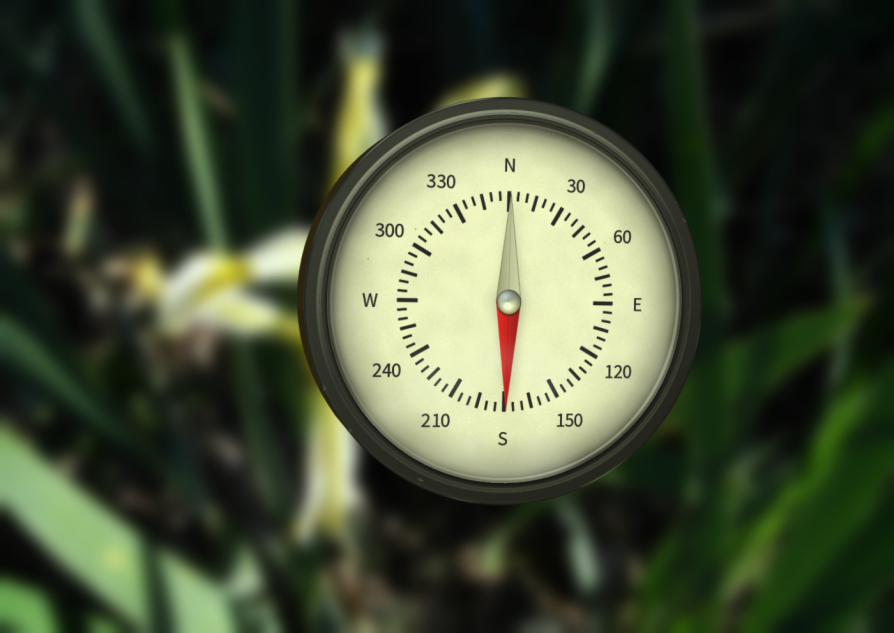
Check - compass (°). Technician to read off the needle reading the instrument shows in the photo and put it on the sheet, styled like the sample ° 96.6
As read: ° 180
